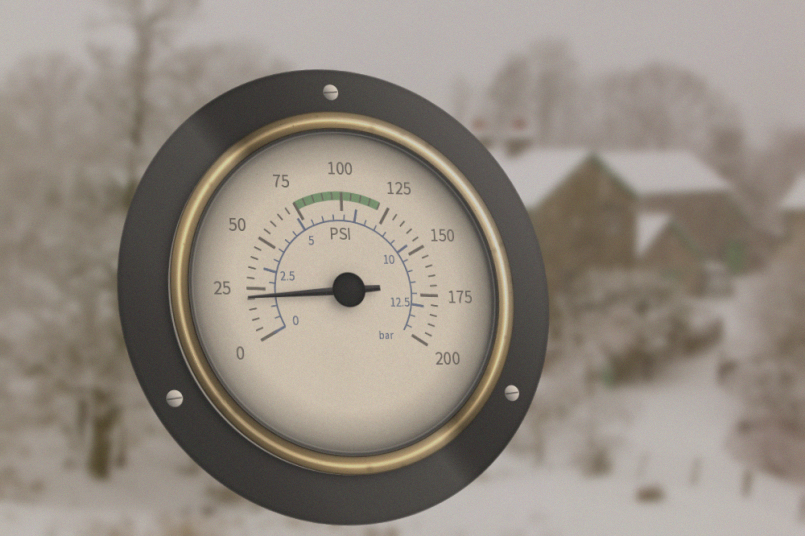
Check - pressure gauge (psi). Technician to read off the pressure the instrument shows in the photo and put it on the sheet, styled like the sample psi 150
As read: psi 20
